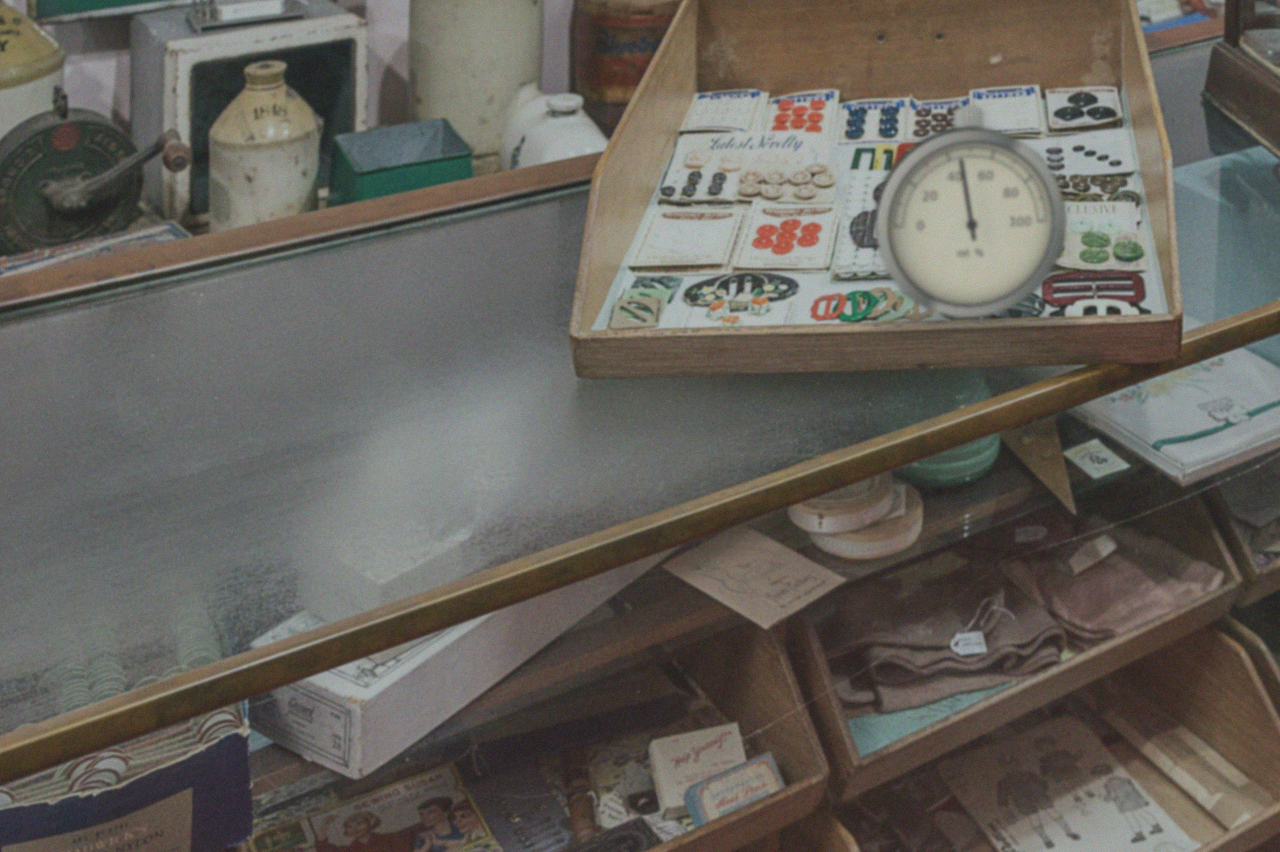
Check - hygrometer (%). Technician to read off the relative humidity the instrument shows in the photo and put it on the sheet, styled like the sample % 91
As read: % 45
